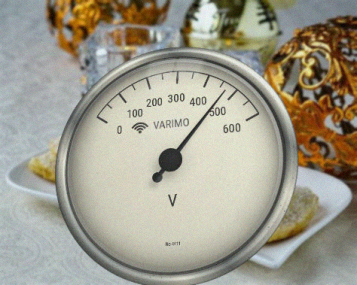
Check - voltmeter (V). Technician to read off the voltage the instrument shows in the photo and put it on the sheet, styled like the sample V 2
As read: V 475
